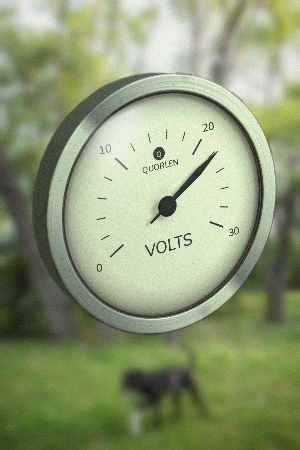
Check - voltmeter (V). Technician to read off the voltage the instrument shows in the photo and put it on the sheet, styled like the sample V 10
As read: V 22
